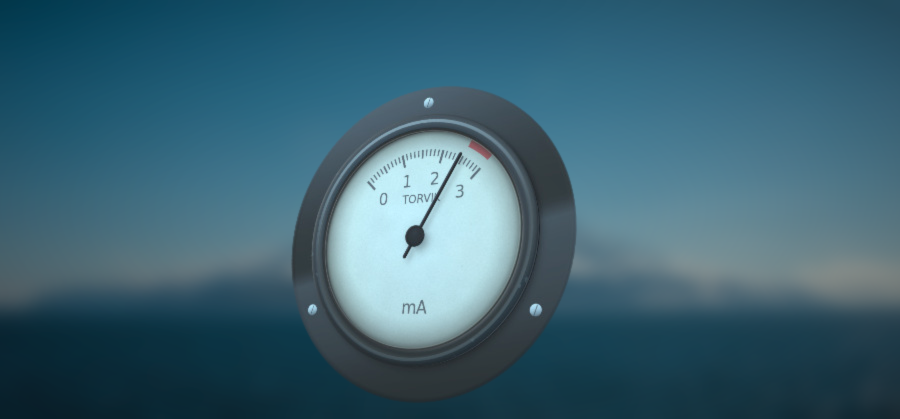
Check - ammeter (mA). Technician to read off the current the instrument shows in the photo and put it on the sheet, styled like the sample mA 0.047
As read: mA 2.5
